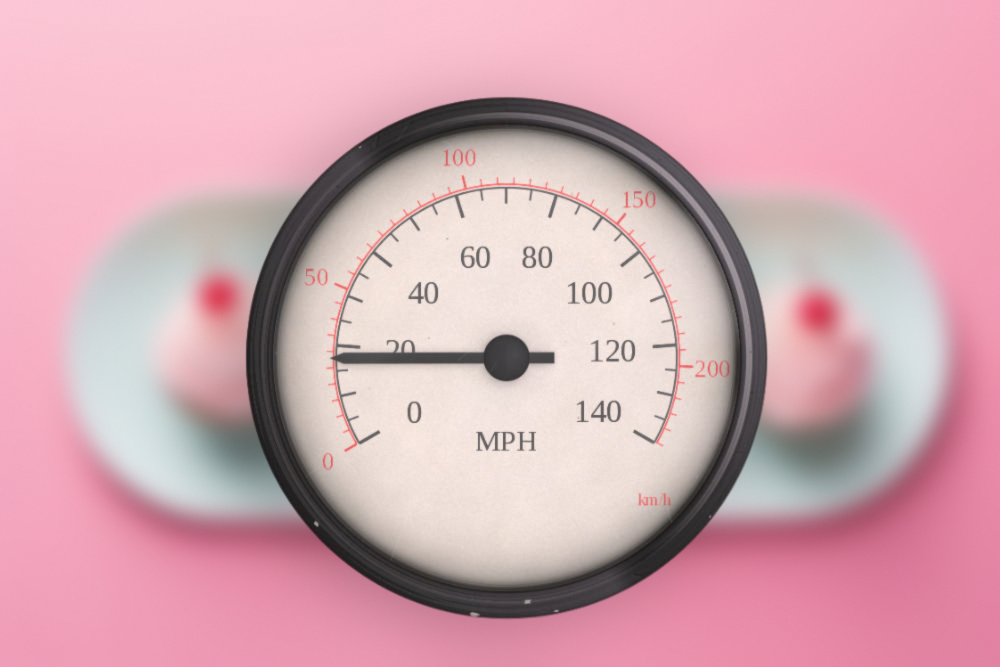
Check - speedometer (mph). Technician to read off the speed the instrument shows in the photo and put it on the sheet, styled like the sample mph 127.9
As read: mph 17.5
